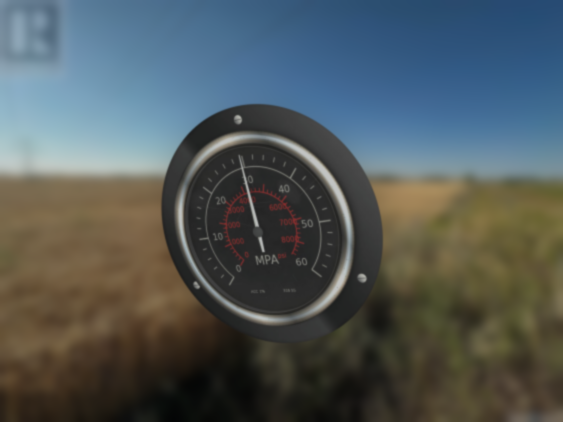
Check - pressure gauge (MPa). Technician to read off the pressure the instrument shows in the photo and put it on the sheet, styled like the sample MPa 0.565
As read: MPa 30
